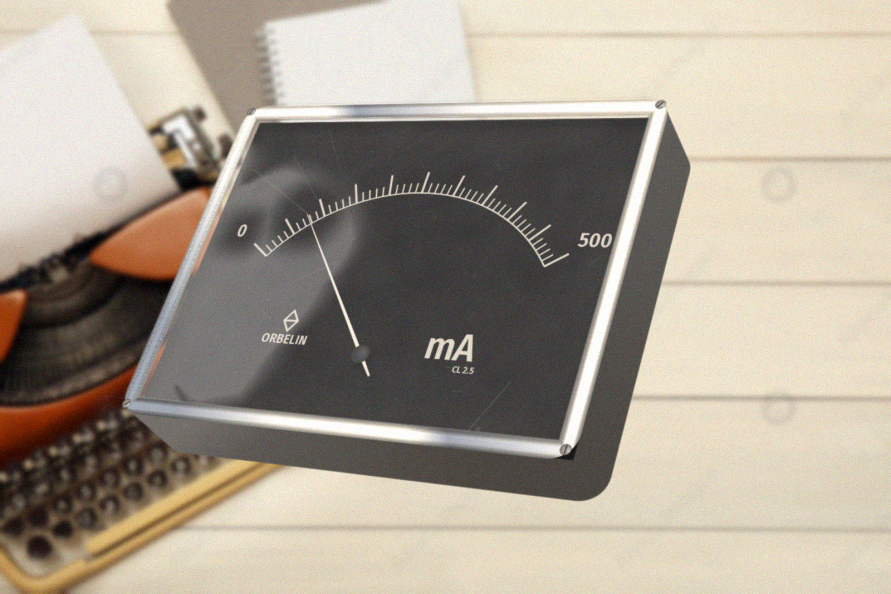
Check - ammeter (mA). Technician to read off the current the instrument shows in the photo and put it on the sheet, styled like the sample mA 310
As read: mA 80
